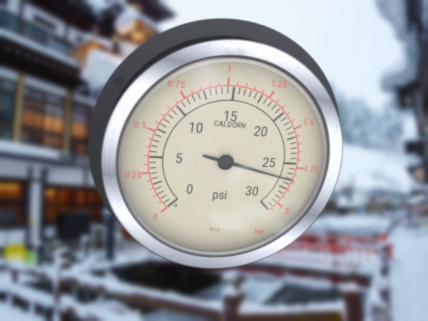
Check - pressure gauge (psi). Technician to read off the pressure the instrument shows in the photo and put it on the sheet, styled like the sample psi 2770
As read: psi 26.5
